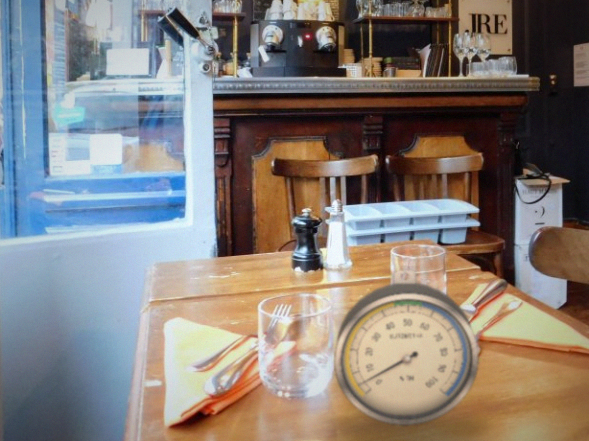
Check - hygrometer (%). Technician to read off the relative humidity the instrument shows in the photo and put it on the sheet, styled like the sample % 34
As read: % 5
